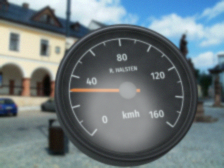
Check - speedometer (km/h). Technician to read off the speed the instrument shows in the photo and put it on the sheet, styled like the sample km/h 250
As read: km/h 30
